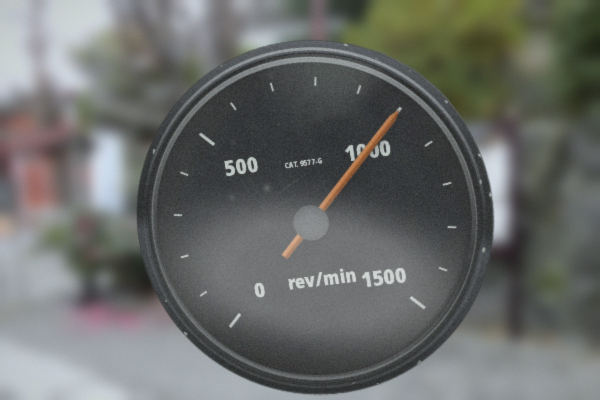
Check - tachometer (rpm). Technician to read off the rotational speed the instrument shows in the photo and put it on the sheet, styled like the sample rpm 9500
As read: rpm 1000
